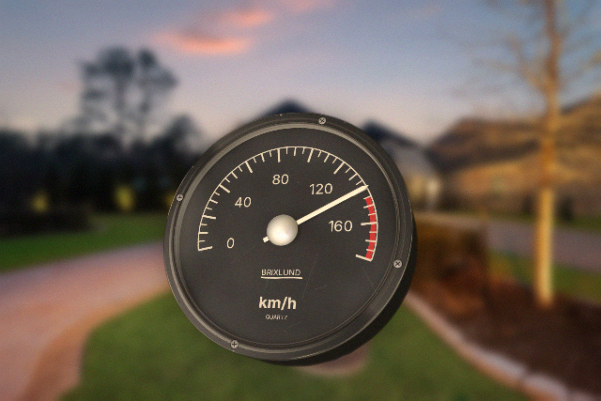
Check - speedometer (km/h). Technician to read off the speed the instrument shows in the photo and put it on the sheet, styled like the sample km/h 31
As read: km/h 140
